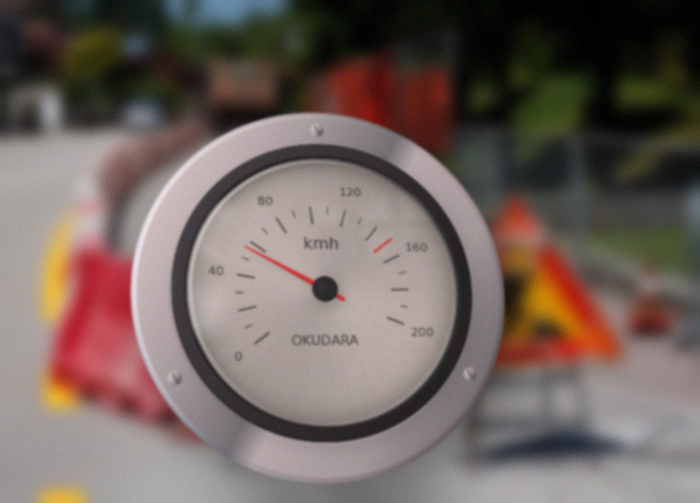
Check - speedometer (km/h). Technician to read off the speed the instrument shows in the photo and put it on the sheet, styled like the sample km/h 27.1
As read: km/h 55
